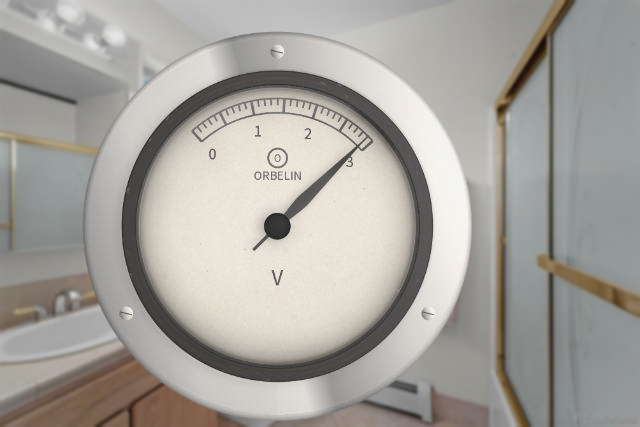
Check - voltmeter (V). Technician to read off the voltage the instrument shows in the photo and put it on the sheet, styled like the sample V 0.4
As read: V 2.9
